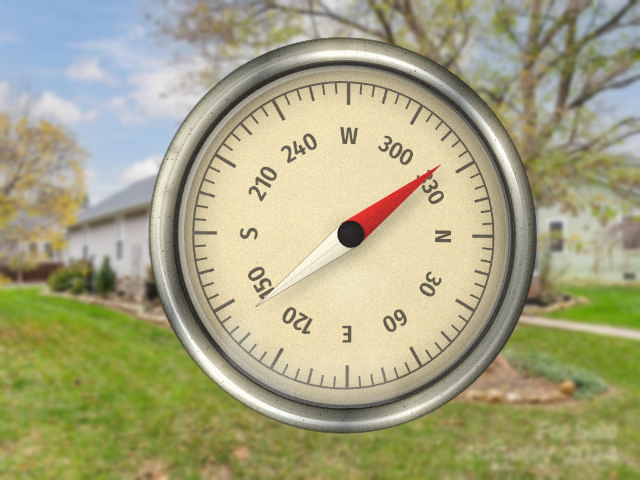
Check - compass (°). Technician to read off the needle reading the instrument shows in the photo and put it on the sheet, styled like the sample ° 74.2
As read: ° 322.5
